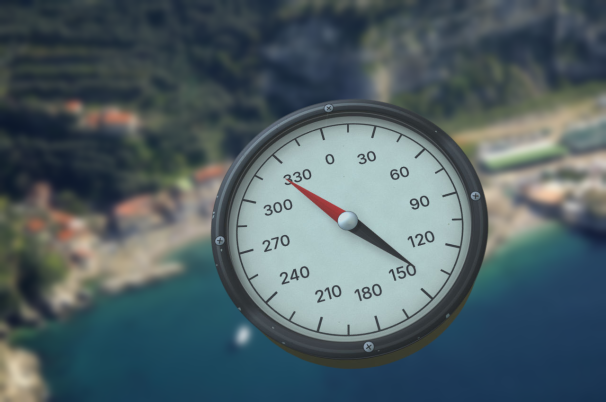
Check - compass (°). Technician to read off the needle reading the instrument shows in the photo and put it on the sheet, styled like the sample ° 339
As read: ° 322.5
